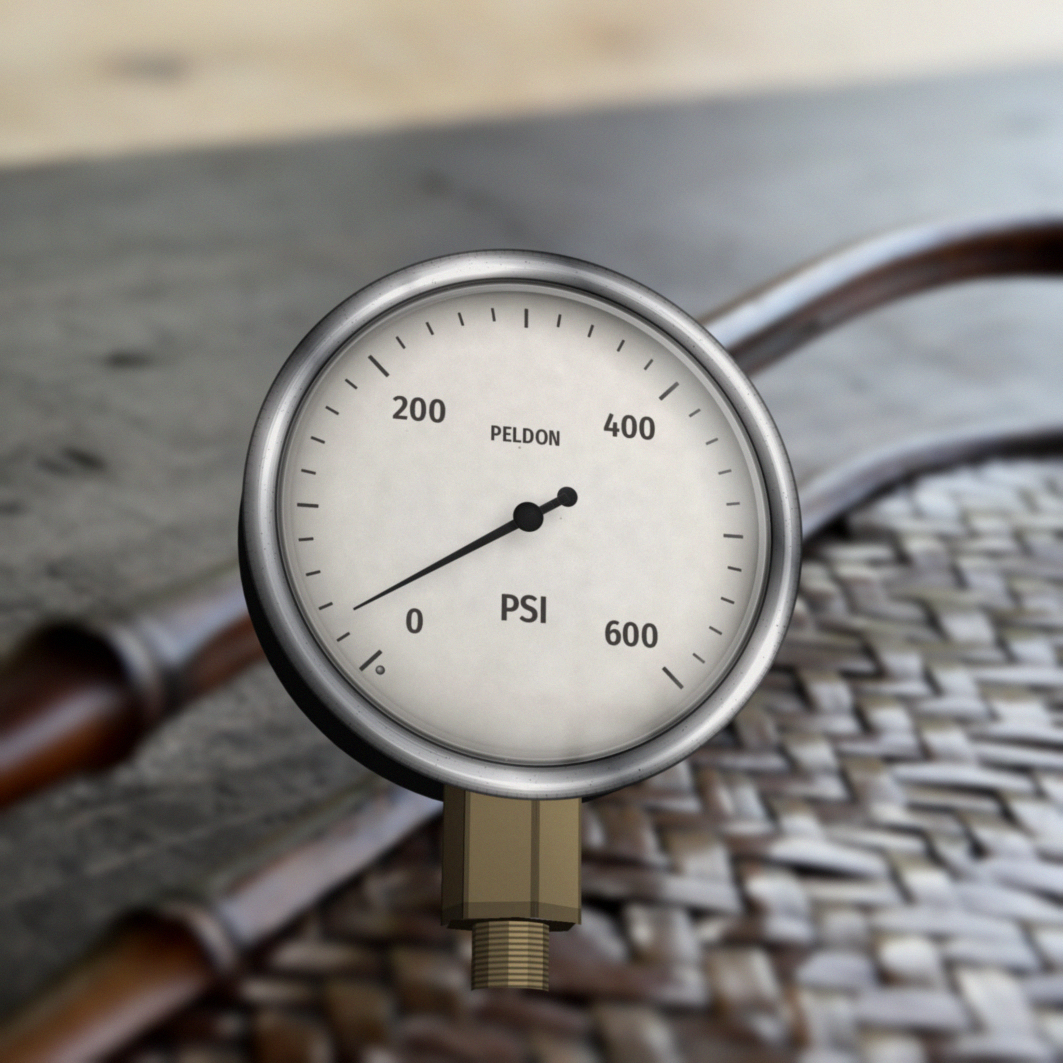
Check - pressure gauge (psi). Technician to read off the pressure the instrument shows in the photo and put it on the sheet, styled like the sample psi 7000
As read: psi 30
